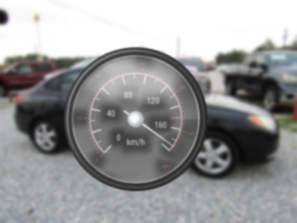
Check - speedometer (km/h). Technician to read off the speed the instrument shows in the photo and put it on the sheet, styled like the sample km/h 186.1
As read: km/h 175
